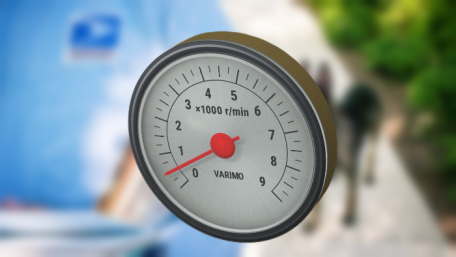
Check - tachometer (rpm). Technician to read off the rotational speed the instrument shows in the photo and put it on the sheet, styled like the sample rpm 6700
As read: rpm 500
